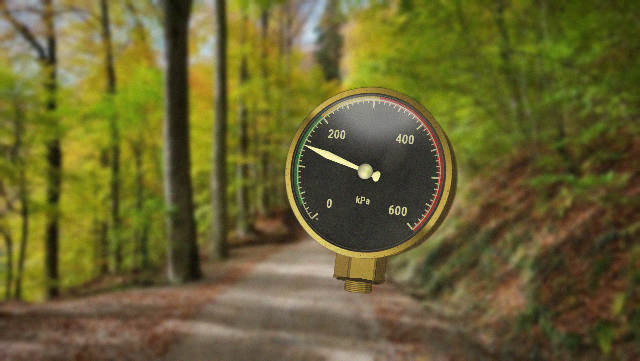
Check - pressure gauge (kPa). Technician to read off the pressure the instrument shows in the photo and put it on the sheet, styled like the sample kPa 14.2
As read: kPa 140
